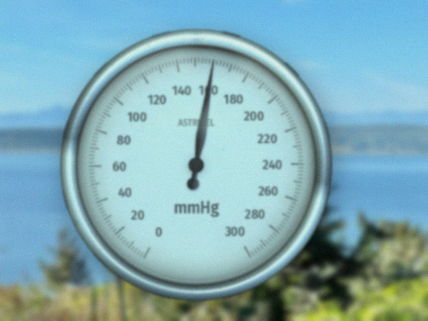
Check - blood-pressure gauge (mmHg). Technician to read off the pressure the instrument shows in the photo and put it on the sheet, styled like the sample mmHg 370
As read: mmHg 160
